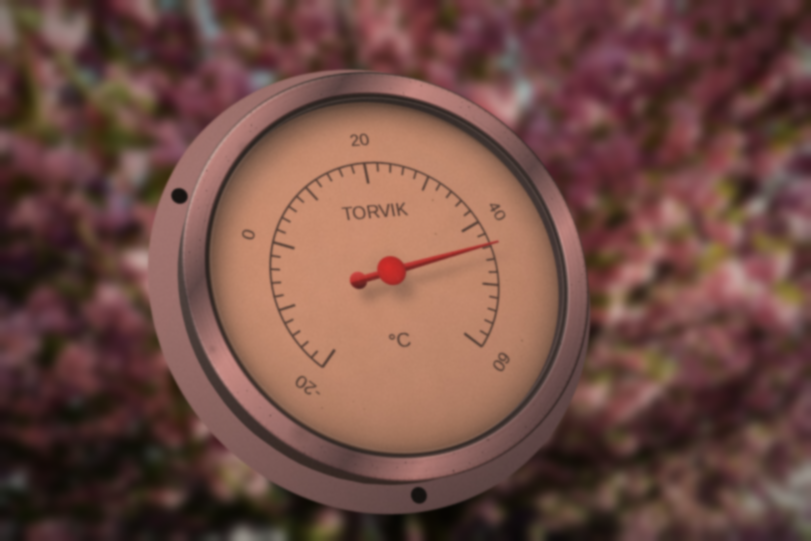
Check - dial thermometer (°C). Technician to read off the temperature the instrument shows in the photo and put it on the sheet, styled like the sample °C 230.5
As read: °C 44
